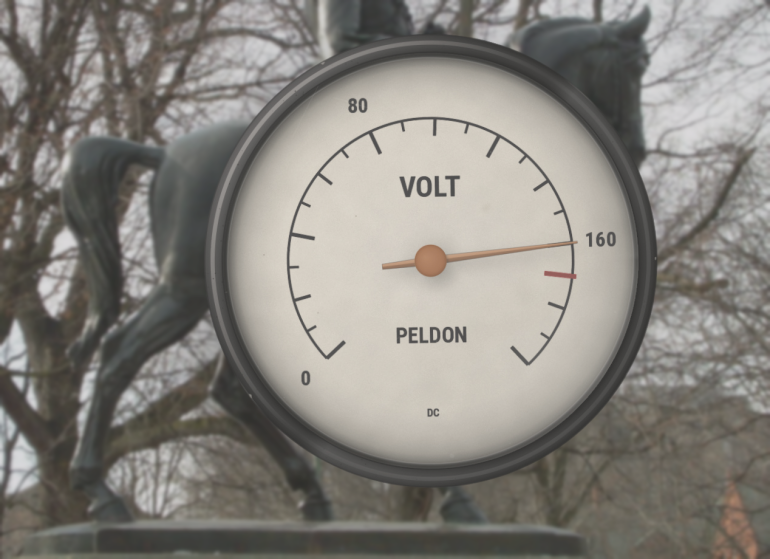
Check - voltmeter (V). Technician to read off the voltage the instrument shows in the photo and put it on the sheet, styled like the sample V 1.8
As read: V 160
